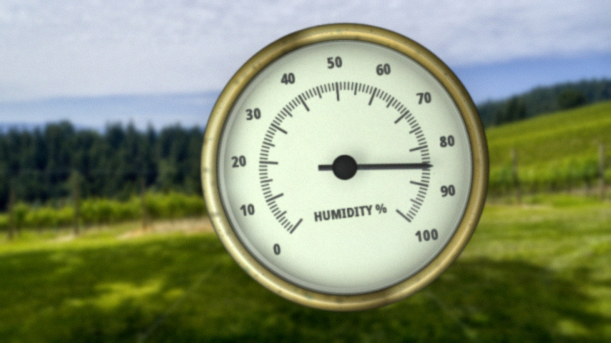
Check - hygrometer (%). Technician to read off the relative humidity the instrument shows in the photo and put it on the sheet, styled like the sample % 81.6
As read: % 85
